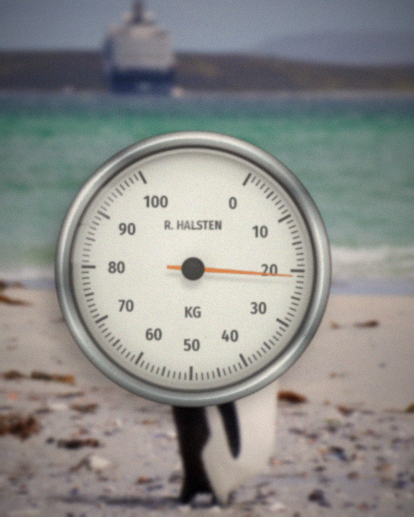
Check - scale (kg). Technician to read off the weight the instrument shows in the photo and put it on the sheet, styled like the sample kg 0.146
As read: kg 21
